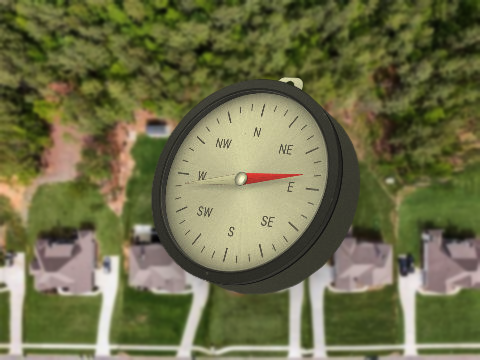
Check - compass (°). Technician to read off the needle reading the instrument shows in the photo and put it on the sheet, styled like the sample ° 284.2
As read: ° 80
